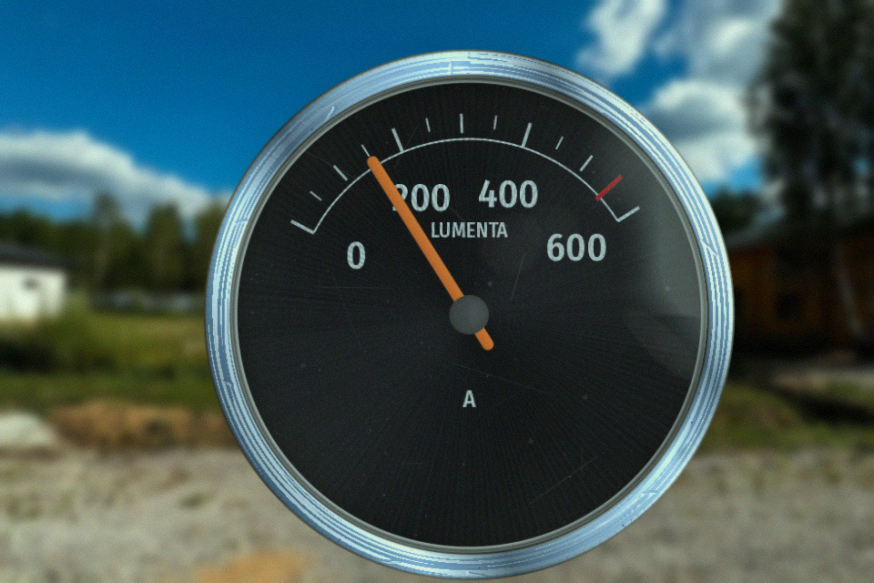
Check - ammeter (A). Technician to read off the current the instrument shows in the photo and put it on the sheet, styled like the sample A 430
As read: A 150
